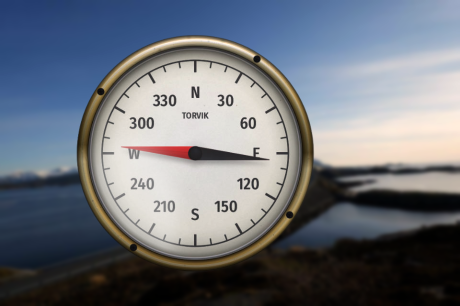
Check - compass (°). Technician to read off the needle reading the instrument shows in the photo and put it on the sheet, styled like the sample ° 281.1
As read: ° 275
